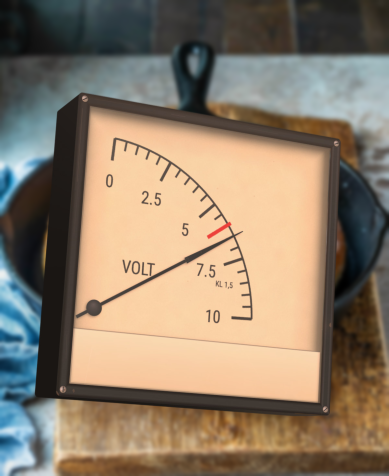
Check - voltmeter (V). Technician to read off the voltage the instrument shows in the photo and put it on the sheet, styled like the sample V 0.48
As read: V 6.5
